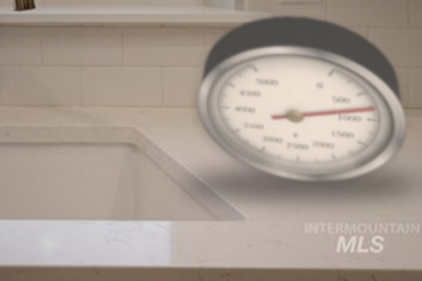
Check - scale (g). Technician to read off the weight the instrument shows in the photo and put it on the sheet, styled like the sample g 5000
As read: g 750
